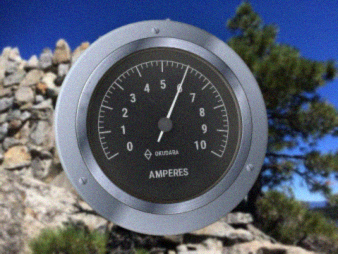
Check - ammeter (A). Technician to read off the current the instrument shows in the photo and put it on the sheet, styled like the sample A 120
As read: A 6
